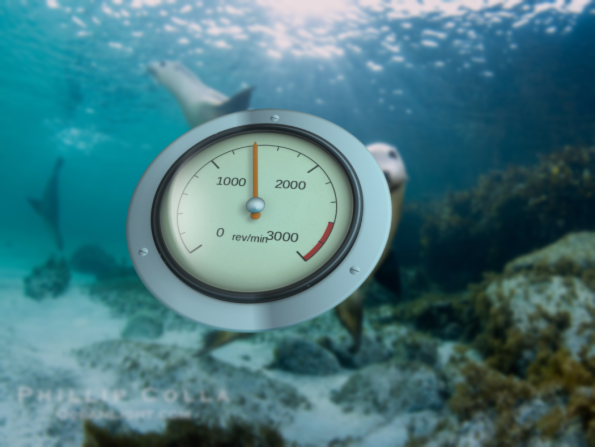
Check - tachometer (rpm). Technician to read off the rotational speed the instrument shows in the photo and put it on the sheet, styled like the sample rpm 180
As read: rpm 1400
